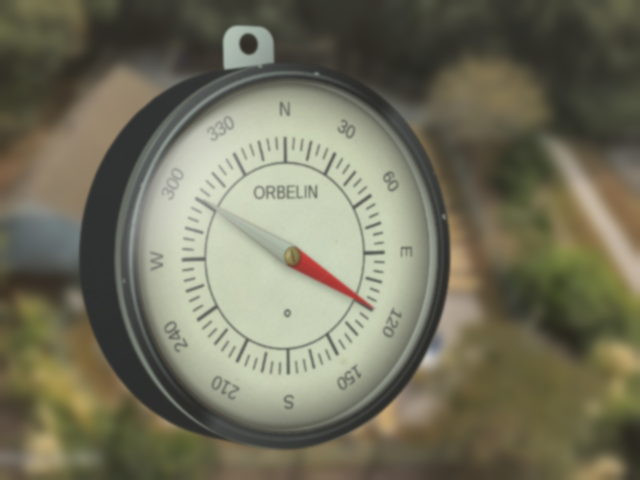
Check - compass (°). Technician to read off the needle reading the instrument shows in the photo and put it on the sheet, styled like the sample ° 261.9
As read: ° 120
